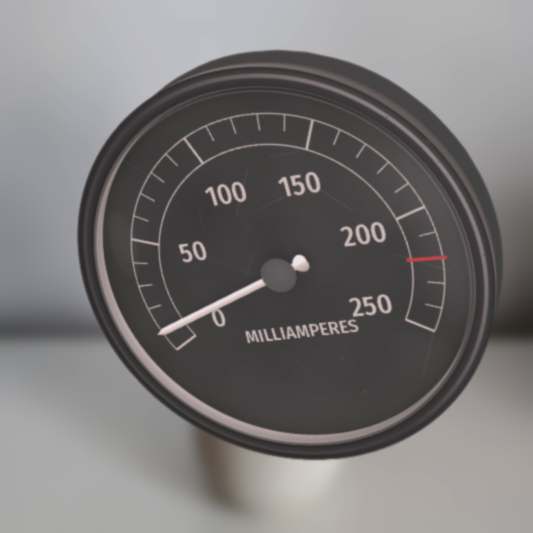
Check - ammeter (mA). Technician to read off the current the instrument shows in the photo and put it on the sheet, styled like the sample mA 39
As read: mA 10
